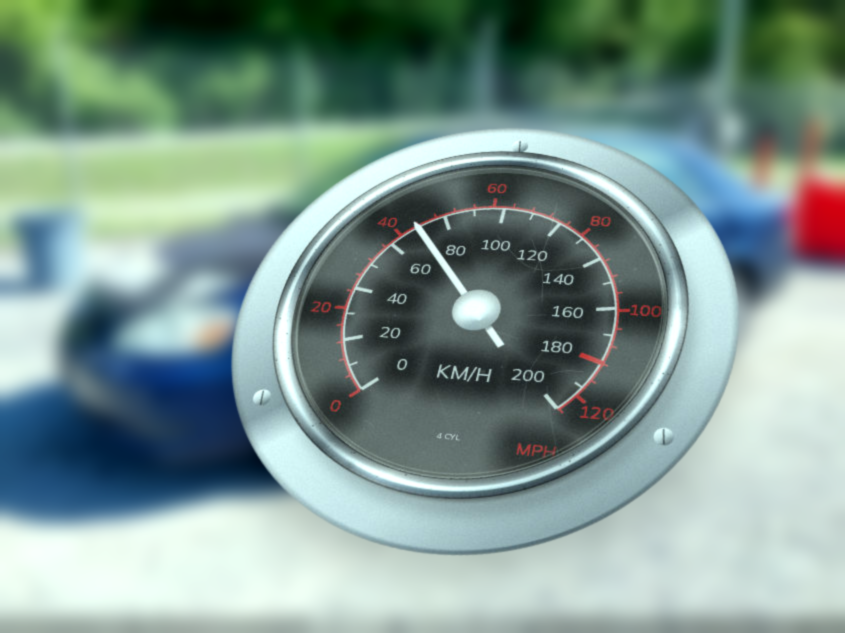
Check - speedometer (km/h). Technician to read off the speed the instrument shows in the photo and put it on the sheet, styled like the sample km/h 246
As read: km/h 70
